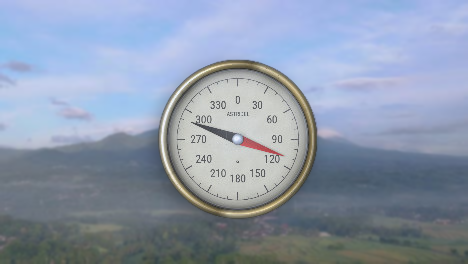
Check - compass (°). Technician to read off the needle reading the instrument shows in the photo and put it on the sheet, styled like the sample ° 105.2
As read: ° 110
